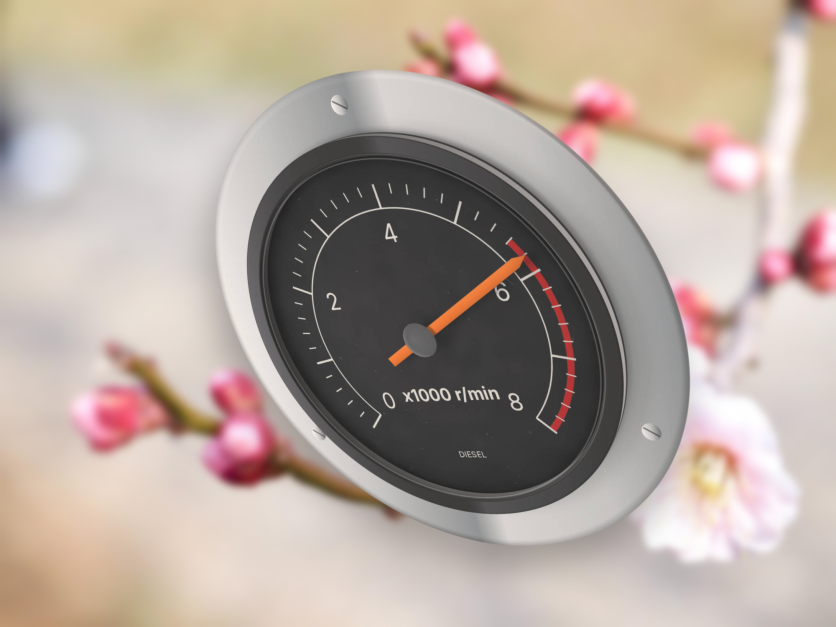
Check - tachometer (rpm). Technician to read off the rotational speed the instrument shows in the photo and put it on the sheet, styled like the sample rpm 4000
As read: rpm 5800
